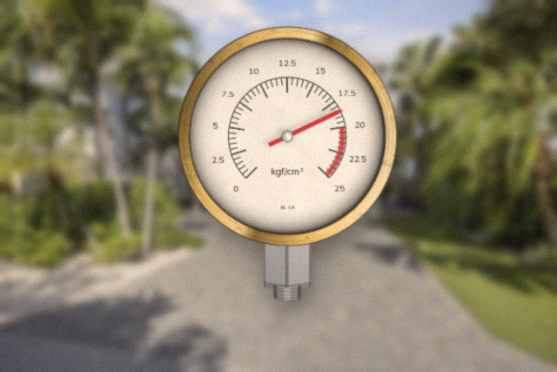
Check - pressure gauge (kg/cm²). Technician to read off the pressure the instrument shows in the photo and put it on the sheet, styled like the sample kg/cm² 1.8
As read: kg/cm² 18.5
